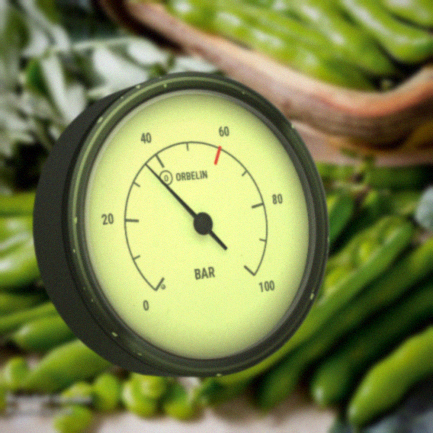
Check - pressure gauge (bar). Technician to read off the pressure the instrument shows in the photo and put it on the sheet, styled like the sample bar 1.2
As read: bar 35
